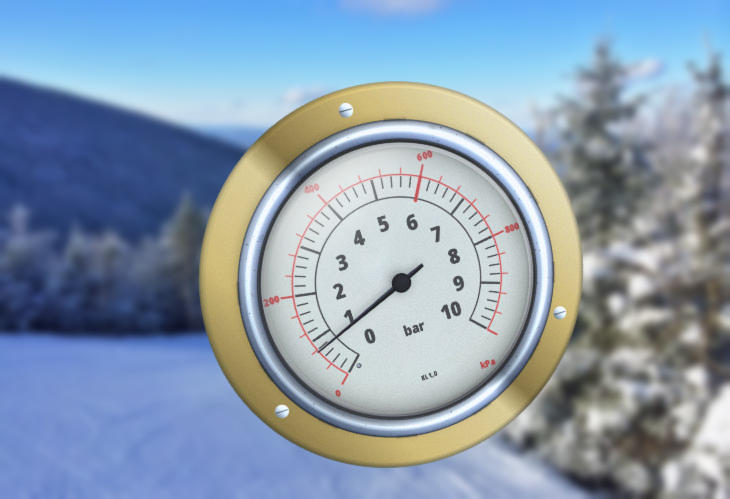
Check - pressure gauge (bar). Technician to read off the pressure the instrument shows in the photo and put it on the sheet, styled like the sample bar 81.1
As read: bar 0.8
